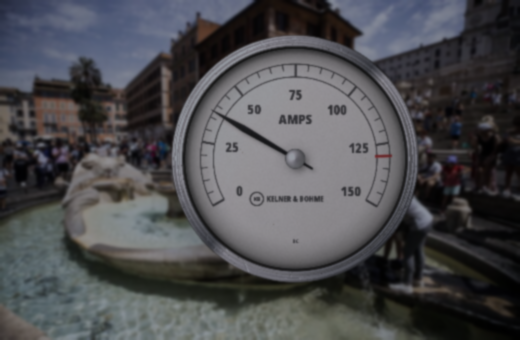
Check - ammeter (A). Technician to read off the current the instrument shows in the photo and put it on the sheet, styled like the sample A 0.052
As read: A 37.5
